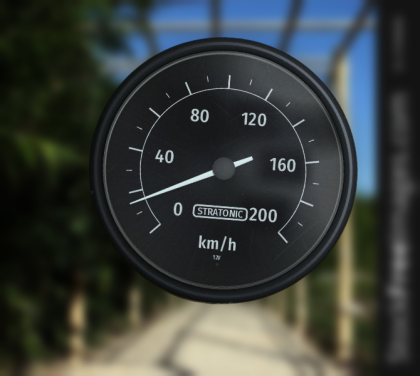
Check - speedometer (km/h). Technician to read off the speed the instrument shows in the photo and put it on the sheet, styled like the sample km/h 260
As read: km/h 15
